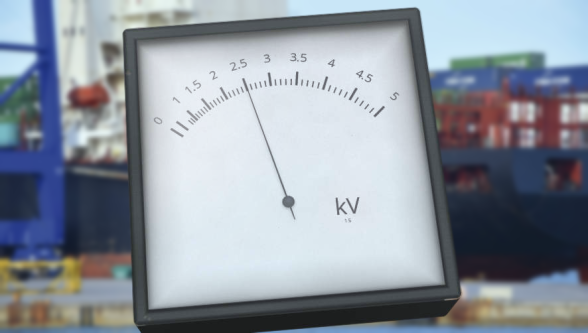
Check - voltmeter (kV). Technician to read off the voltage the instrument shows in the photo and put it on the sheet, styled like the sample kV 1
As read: kV 2.5
